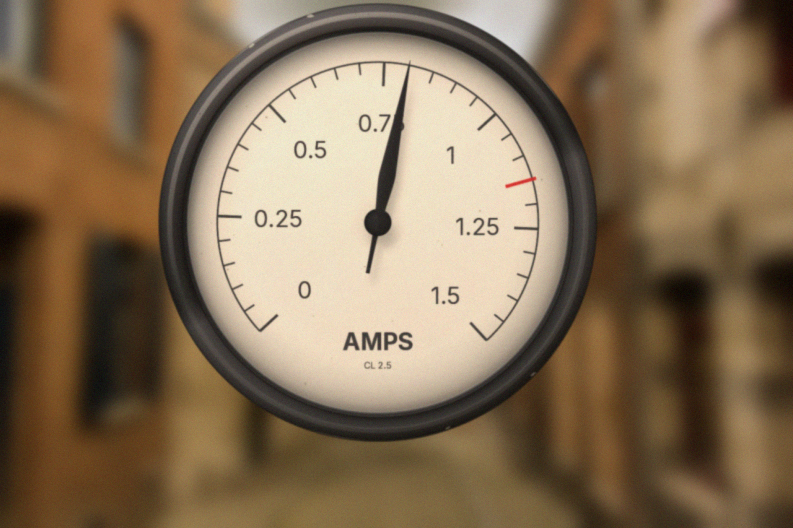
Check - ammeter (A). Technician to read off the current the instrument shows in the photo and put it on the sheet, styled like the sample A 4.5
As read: A 0.8
